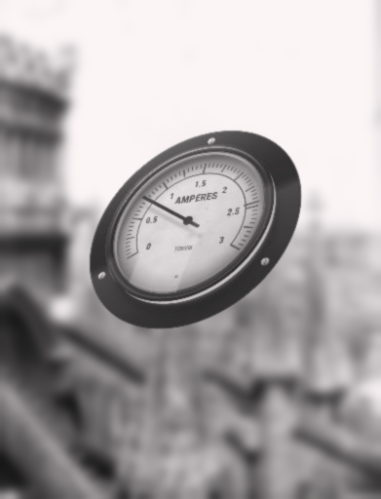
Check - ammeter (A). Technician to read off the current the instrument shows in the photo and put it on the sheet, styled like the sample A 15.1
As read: A 0.75
